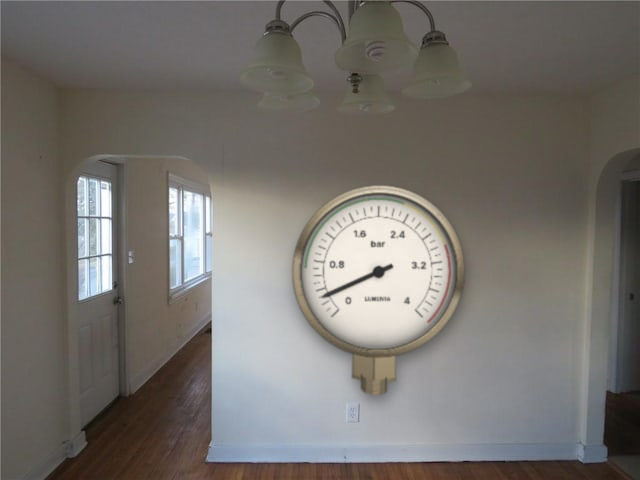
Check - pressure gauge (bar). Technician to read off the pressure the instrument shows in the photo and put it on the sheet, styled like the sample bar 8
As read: bar 0.3
